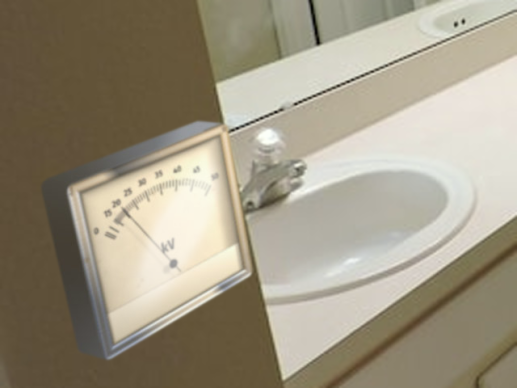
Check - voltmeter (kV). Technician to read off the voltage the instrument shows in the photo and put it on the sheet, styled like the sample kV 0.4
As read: kV 20
